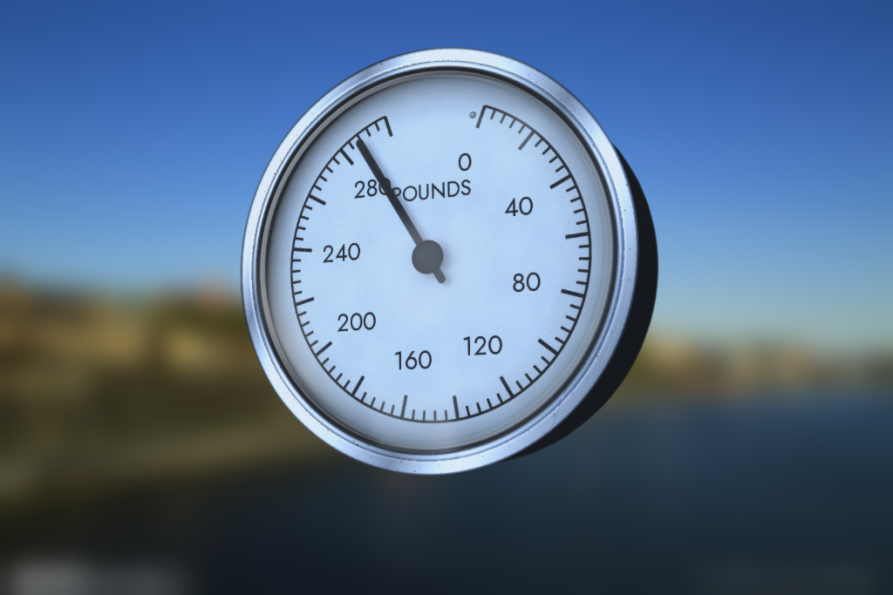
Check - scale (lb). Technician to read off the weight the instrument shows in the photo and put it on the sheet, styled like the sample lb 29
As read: lb 288
